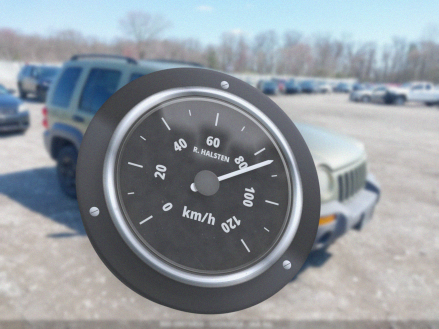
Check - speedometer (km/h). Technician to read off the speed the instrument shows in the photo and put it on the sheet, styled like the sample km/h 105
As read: km/h 85
